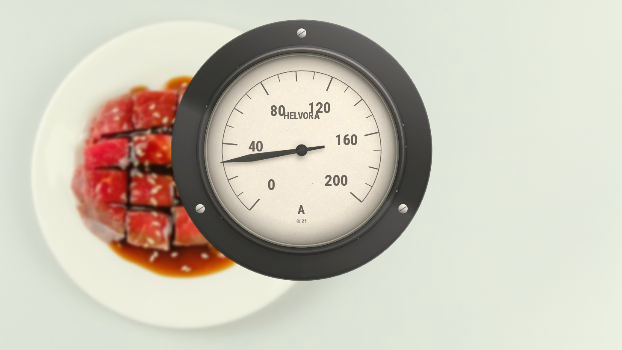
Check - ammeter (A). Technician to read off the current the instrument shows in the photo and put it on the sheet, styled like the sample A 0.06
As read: A 30
